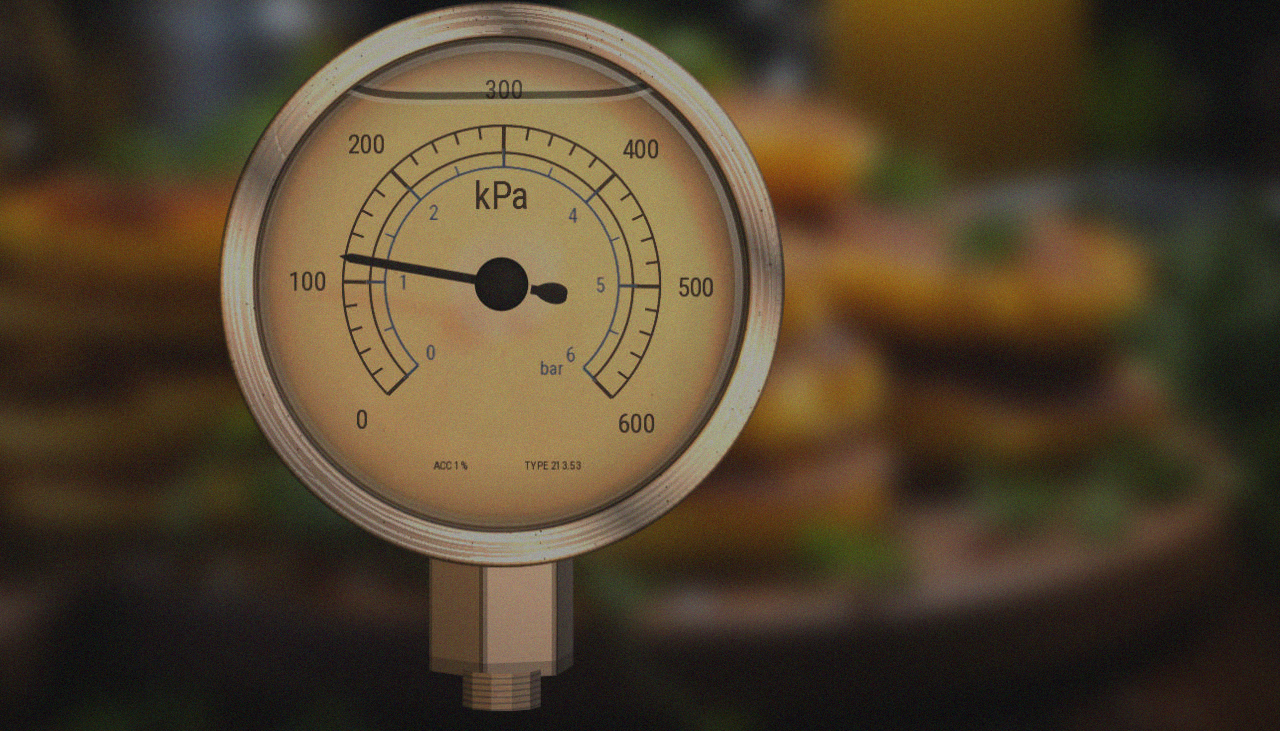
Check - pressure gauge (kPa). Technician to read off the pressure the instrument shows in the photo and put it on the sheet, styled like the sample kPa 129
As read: kPa 120
